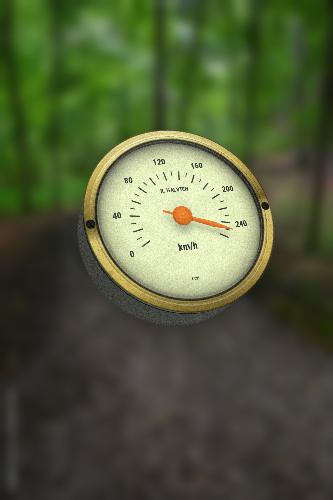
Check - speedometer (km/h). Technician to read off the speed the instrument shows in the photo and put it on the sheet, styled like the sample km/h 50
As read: km/h 250
